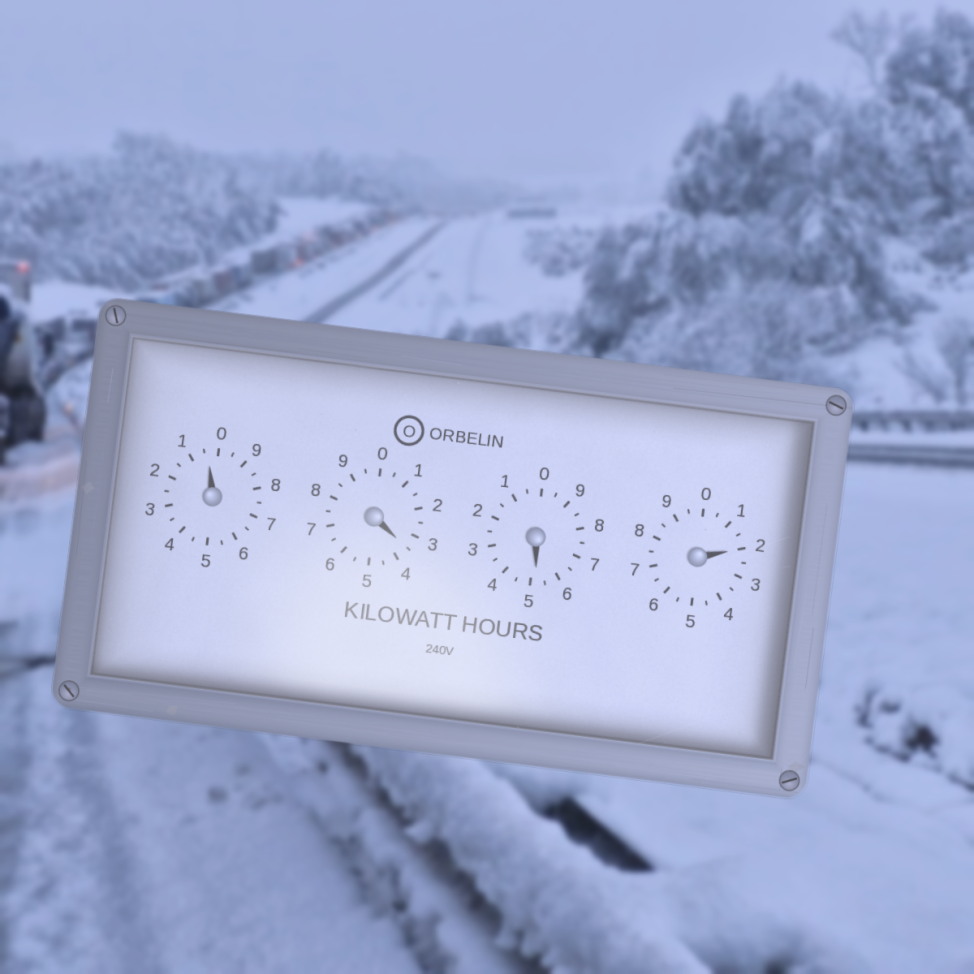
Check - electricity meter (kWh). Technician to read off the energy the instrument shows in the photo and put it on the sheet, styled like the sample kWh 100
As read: kWh 352
